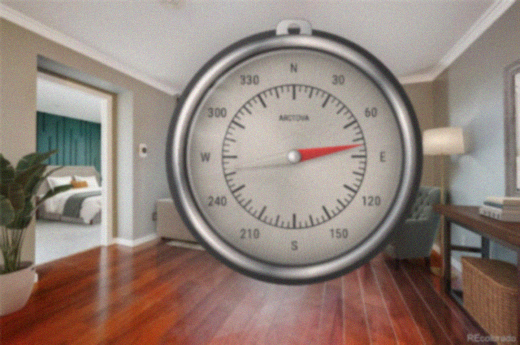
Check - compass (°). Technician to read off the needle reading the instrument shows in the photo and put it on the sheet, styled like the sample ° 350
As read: ° 80
